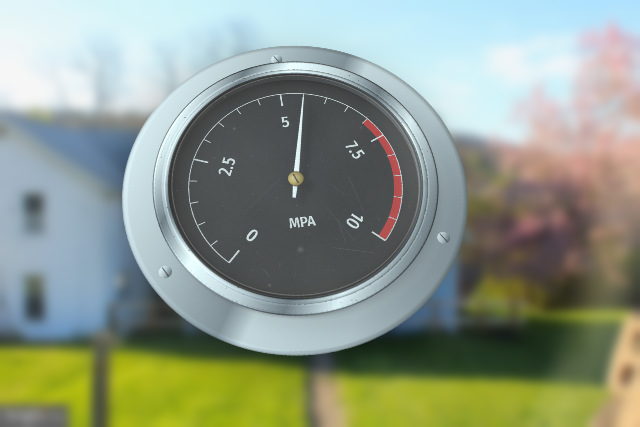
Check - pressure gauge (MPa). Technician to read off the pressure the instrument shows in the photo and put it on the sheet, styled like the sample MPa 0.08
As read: MPa 5.5
